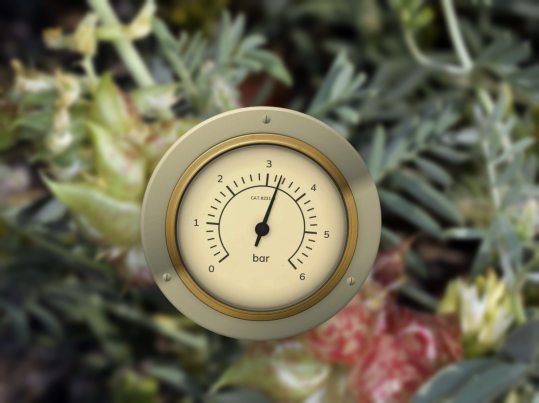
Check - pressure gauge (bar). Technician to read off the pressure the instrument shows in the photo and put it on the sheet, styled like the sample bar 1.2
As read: bar 3.3
